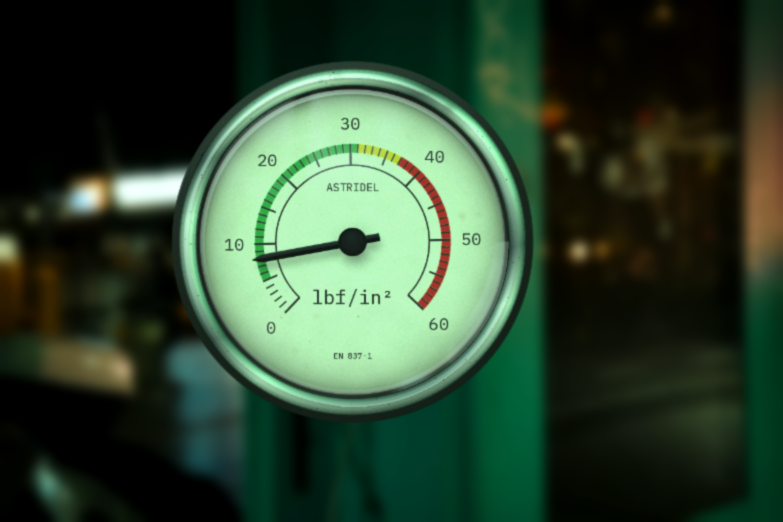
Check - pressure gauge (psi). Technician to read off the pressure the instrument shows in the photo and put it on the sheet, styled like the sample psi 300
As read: psi 8
